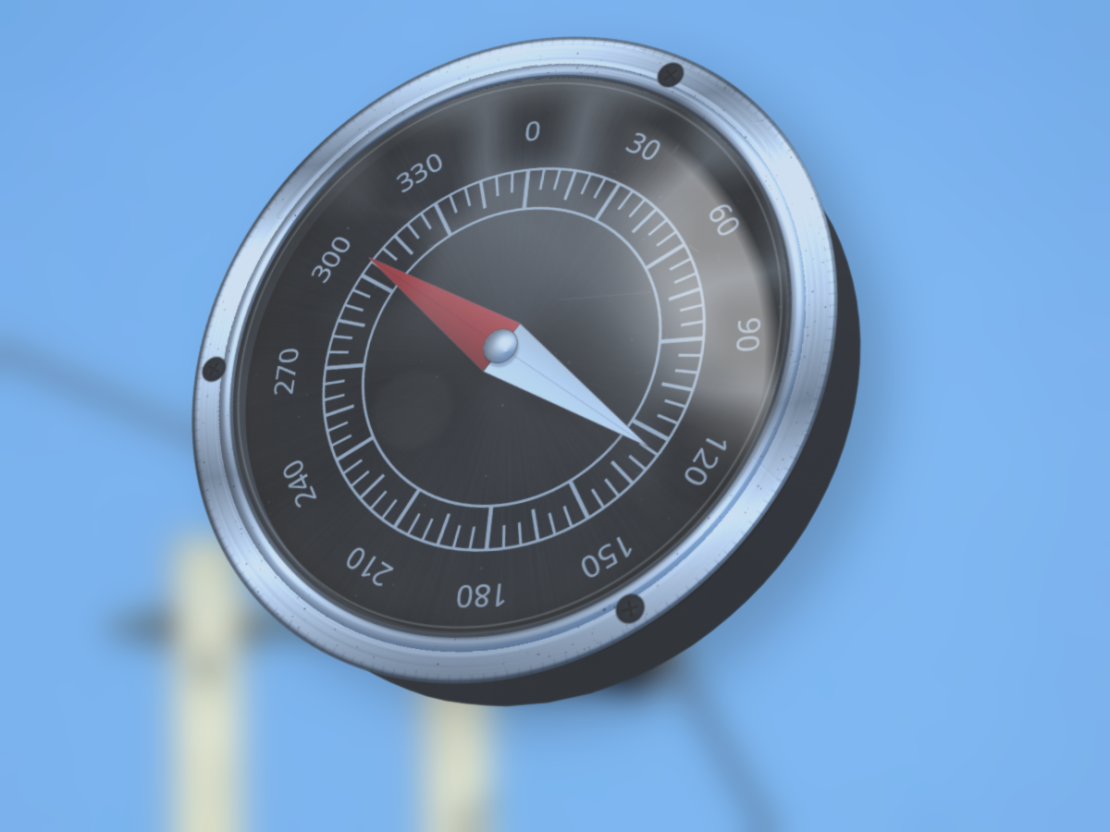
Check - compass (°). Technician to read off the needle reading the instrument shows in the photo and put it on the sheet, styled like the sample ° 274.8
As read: ° 305
